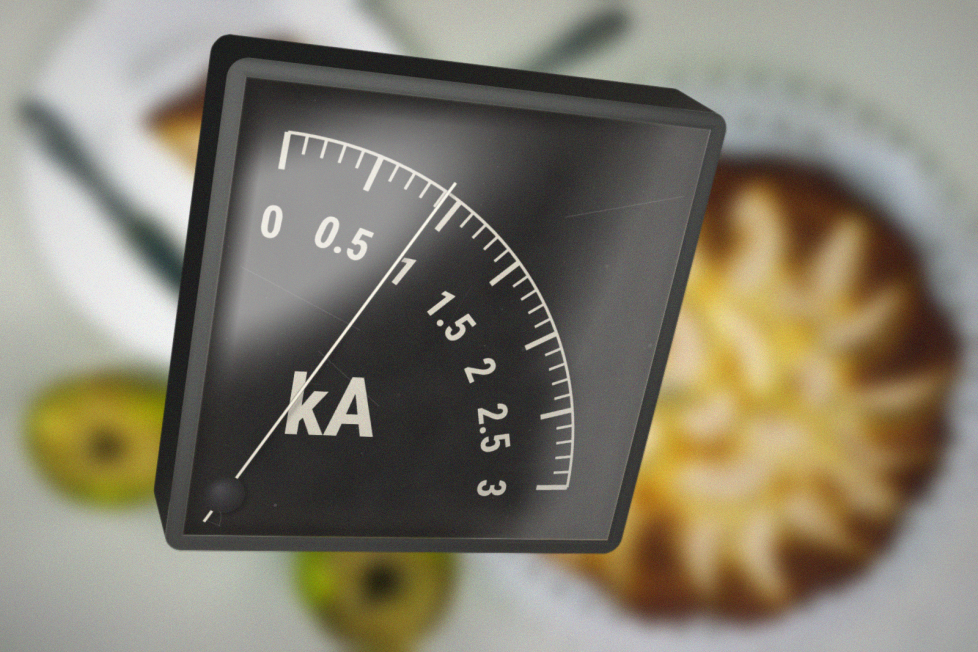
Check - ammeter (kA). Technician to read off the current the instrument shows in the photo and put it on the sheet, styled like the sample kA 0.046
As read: kA 0.9
